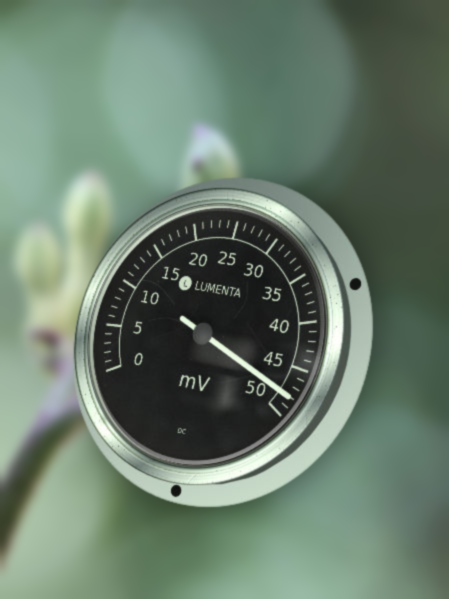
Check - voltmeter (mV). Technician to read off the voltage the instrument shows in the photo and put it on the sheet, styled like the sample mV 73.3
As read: mV 48
